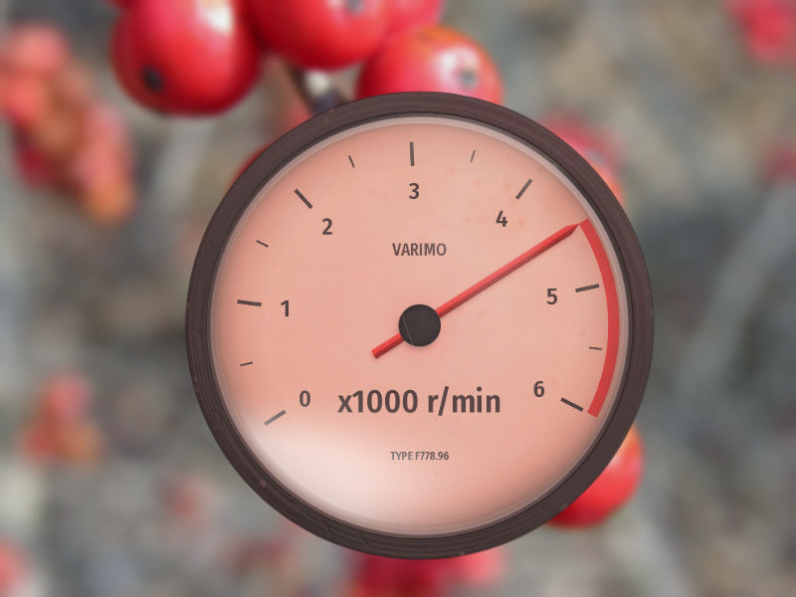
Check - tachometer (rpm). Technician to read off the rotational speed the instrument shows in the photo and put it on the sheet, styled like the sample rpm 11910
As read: rpm 4500
